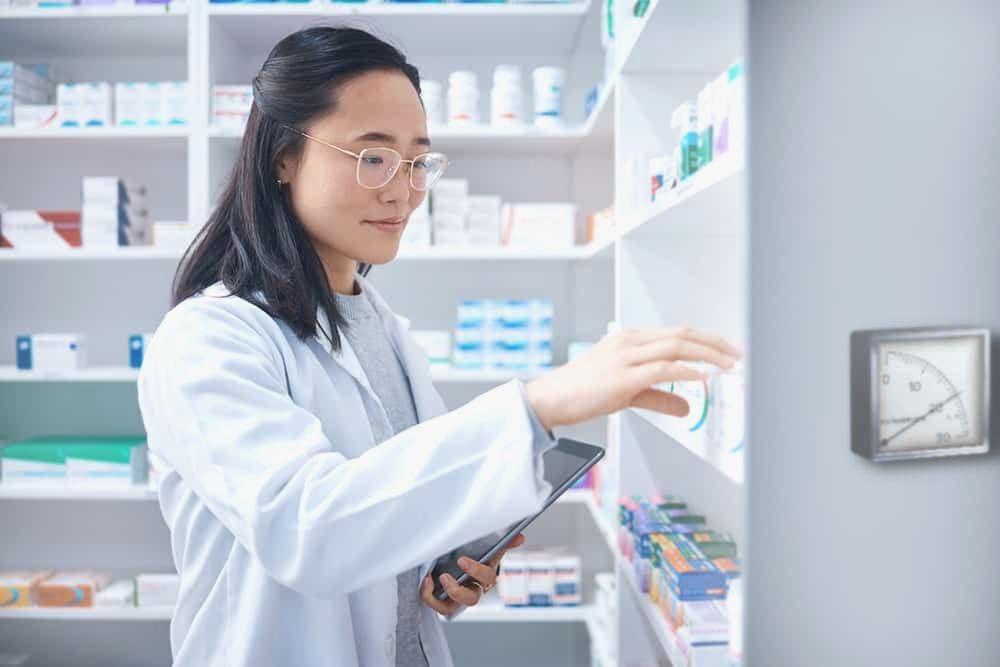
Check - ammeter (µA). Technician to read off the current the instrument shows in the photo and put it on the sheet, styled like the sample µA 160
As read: µA 20
